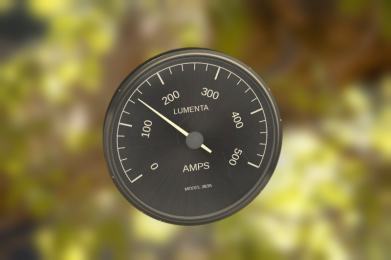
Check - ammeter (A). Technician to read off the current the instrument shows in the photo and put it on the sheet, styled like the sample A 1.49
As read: A 150
